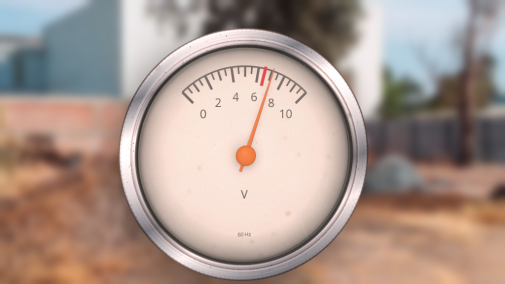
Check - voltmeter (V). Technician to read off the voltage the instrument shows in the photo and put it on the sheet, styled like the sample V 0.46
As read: V 7
